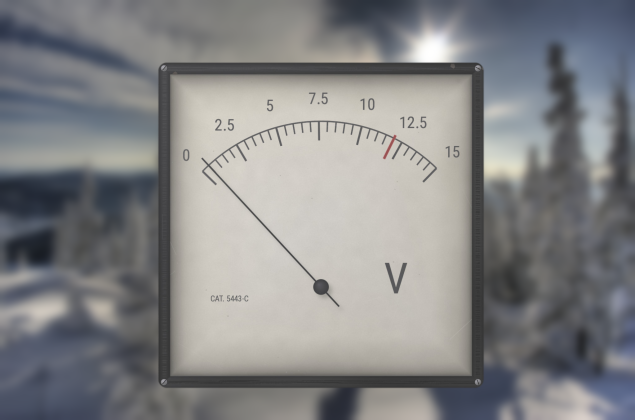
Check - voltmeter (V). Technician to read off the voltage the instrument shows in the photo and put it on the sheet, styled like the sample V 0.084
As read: V 0.5
